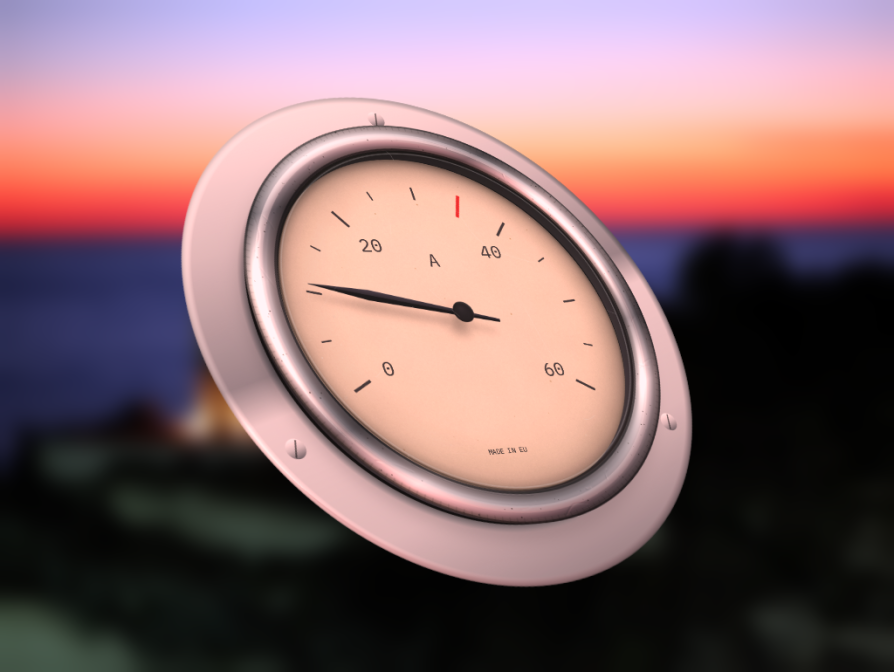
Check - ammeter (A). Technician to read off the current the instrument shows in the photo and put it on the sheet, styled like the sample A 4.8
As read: A 10
